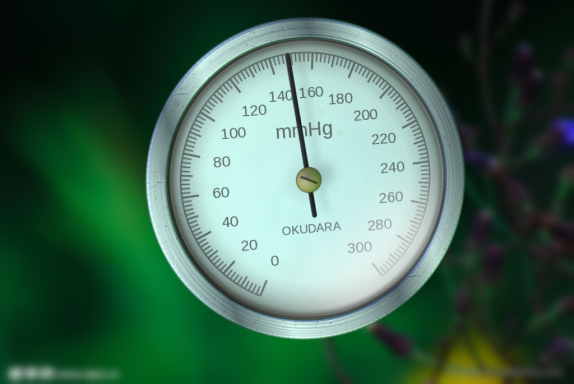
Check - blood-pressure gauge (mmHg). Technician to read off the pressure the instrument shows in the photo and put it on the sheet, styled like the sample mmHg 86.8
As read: mmHg 148
